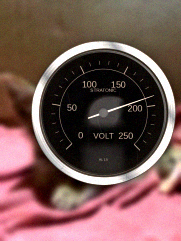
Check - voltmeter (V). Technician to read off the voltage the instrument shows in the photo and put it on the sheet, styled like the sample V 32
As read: V 190
